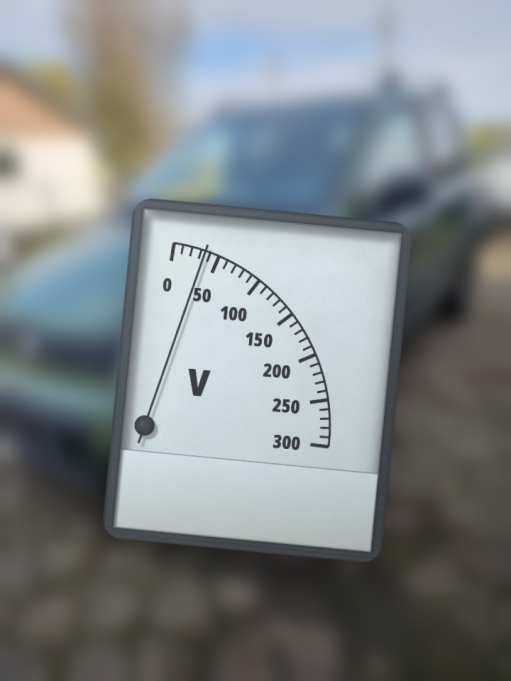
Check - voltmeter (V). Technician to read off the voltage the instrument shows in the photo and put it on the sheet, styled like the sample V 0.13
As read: V 35
